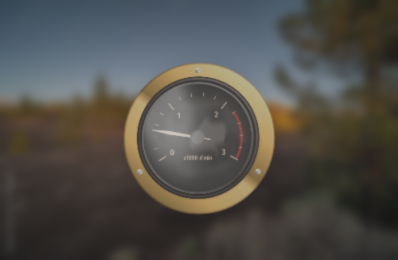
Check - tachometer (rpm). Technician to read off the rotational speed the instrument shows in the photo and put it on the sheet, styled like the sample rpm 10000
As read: rpm 500
